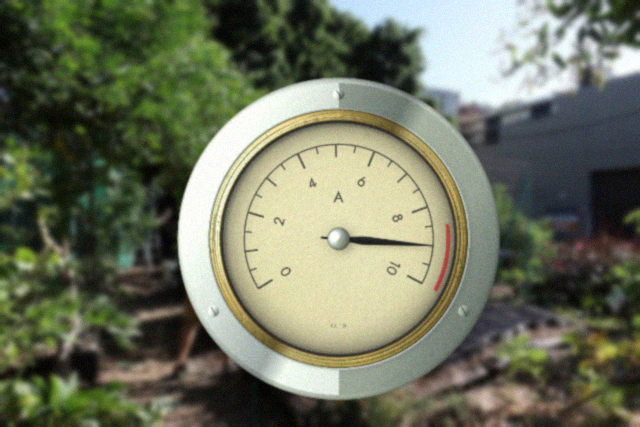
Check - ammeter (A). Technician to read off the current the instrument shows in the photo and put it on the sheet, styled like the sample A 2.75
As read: A 9
